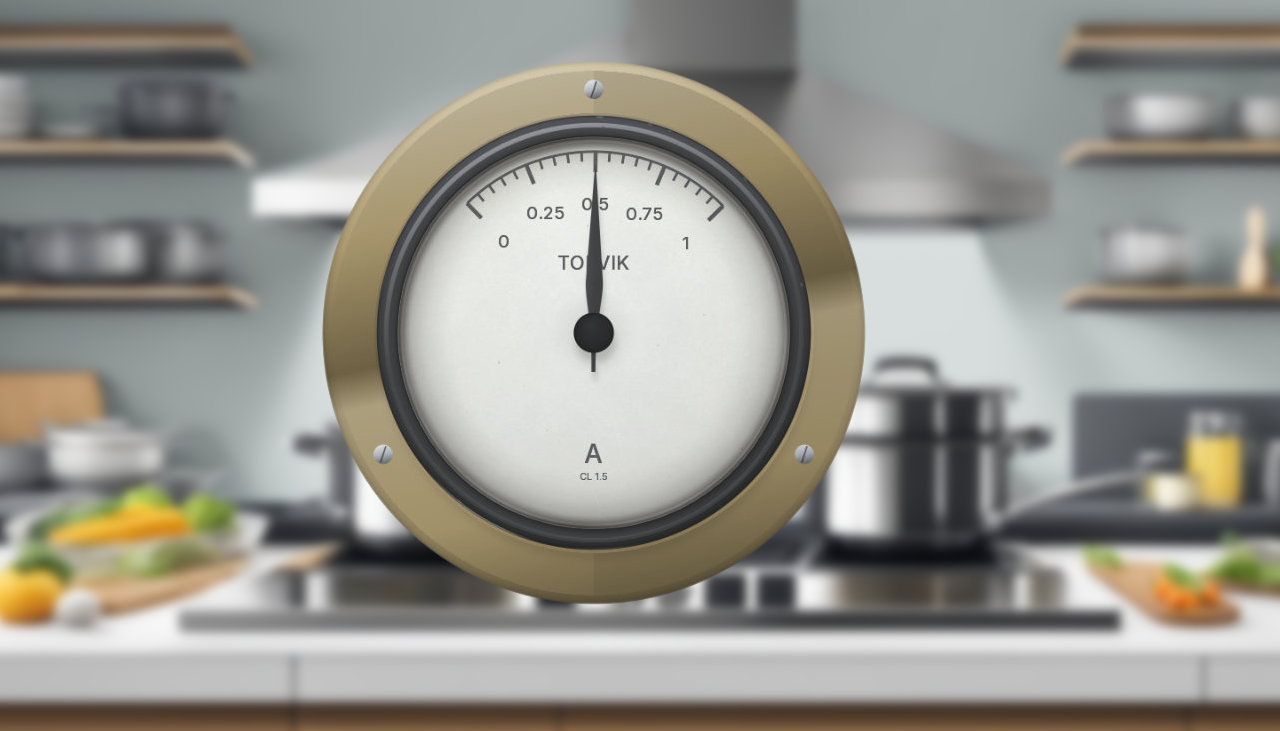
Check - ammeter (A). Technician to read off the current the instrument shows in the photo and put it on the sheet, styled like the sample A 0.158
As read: A 0.5
